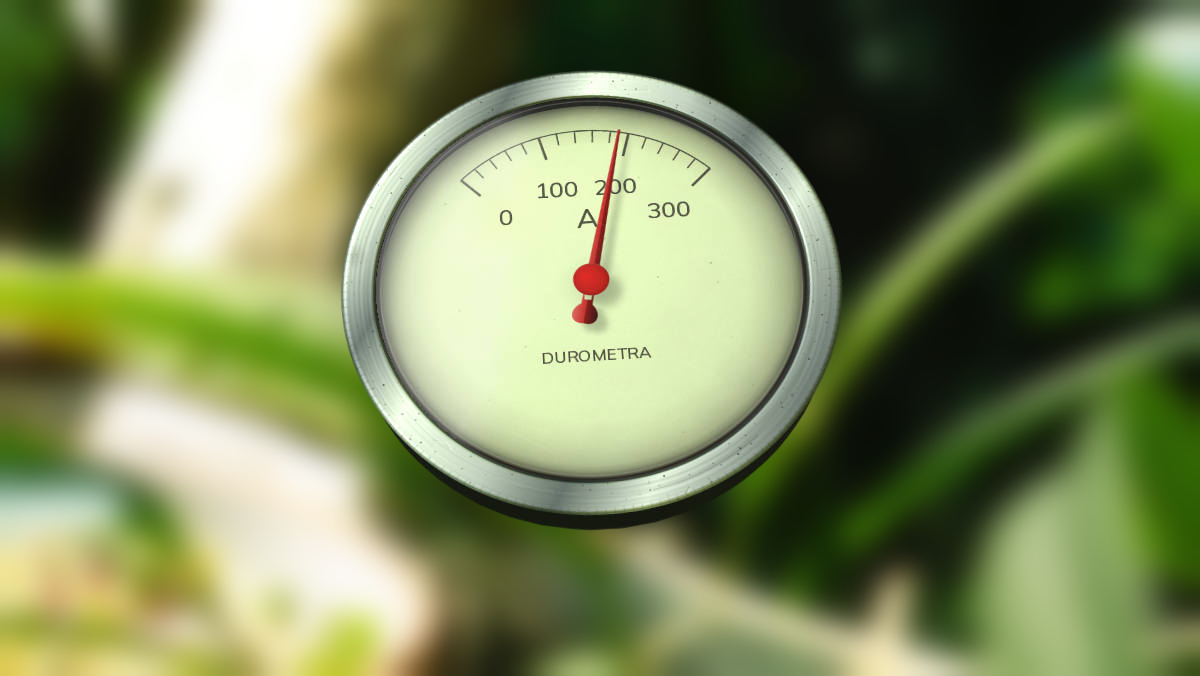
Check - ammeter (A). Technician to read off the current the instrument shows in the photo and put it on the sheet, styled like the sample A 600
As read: A 190
